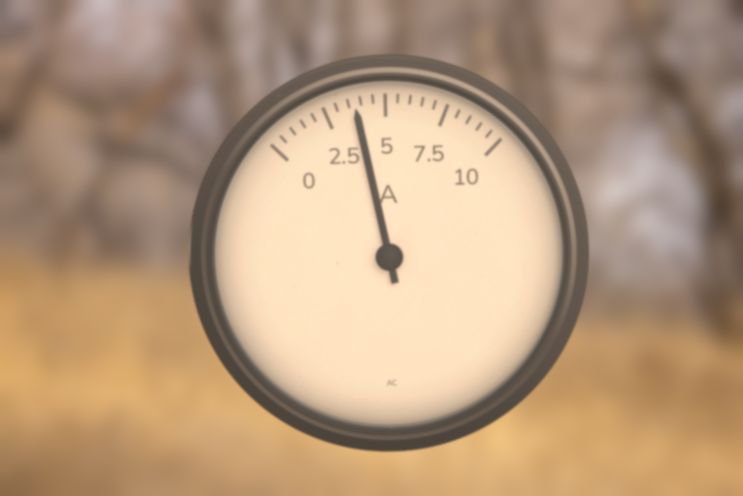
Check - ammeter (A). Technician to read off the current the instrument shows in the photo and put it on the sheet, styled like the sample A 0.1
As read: A 3.75
